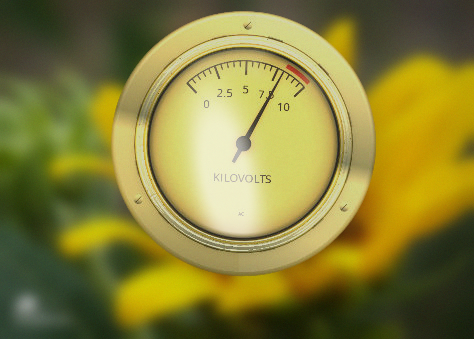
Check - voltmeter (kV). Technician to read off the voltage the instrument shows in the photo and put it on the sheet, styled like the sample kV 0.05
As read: kV 8
